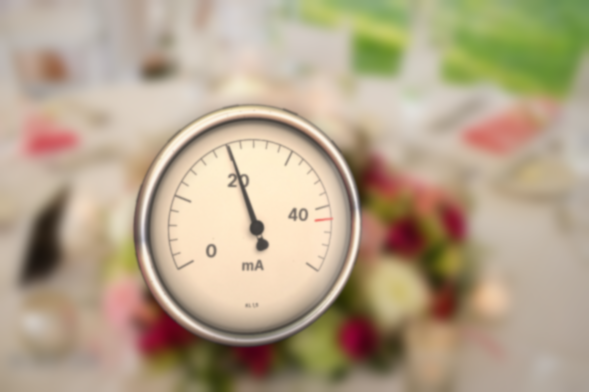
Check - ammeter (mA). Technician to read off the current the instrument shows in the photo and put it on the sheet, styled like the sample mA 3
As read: mA 20
